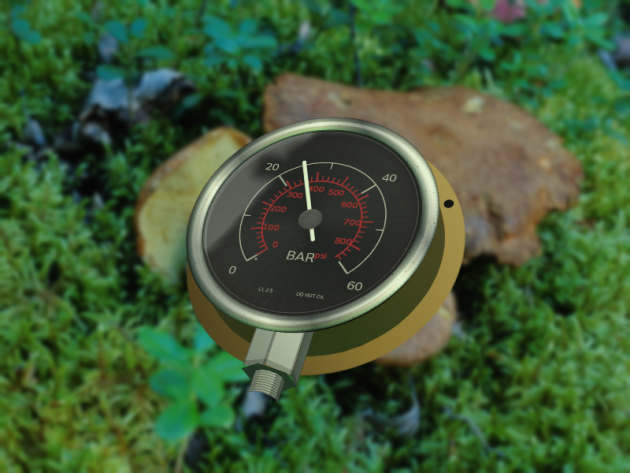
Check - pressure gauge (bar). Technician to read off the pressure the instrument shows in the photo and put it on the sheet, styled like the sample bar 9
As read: bar 25
